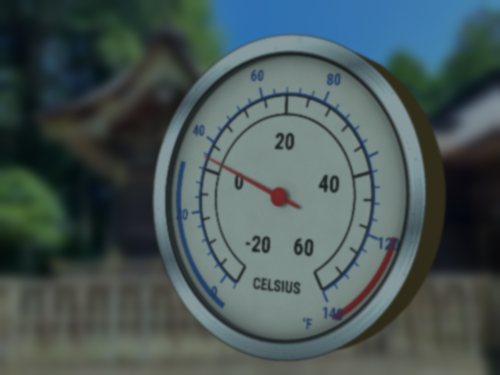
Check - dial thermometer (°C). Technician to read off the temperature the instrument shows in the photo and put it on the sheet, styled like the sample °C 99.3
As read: °C 2
